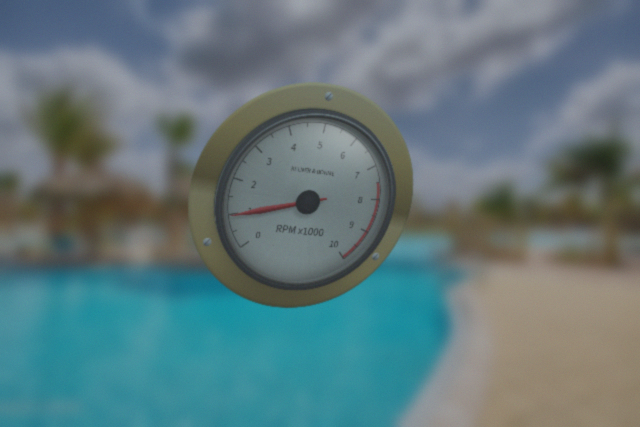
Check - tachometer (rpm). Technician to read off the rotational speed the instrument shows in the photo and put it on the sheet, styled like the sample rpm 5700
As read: rpm 1000
